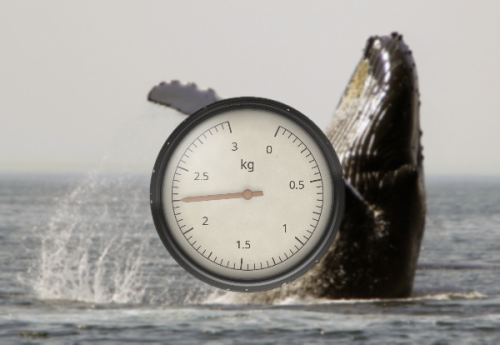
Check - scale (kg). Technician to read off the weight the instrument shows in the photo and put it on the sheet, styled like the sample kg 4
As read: kg 2.25
